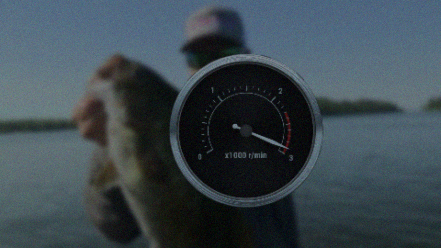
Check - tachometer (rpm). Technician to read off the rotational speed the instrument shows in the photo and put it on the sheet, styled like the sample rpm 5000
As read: rpm 2900
